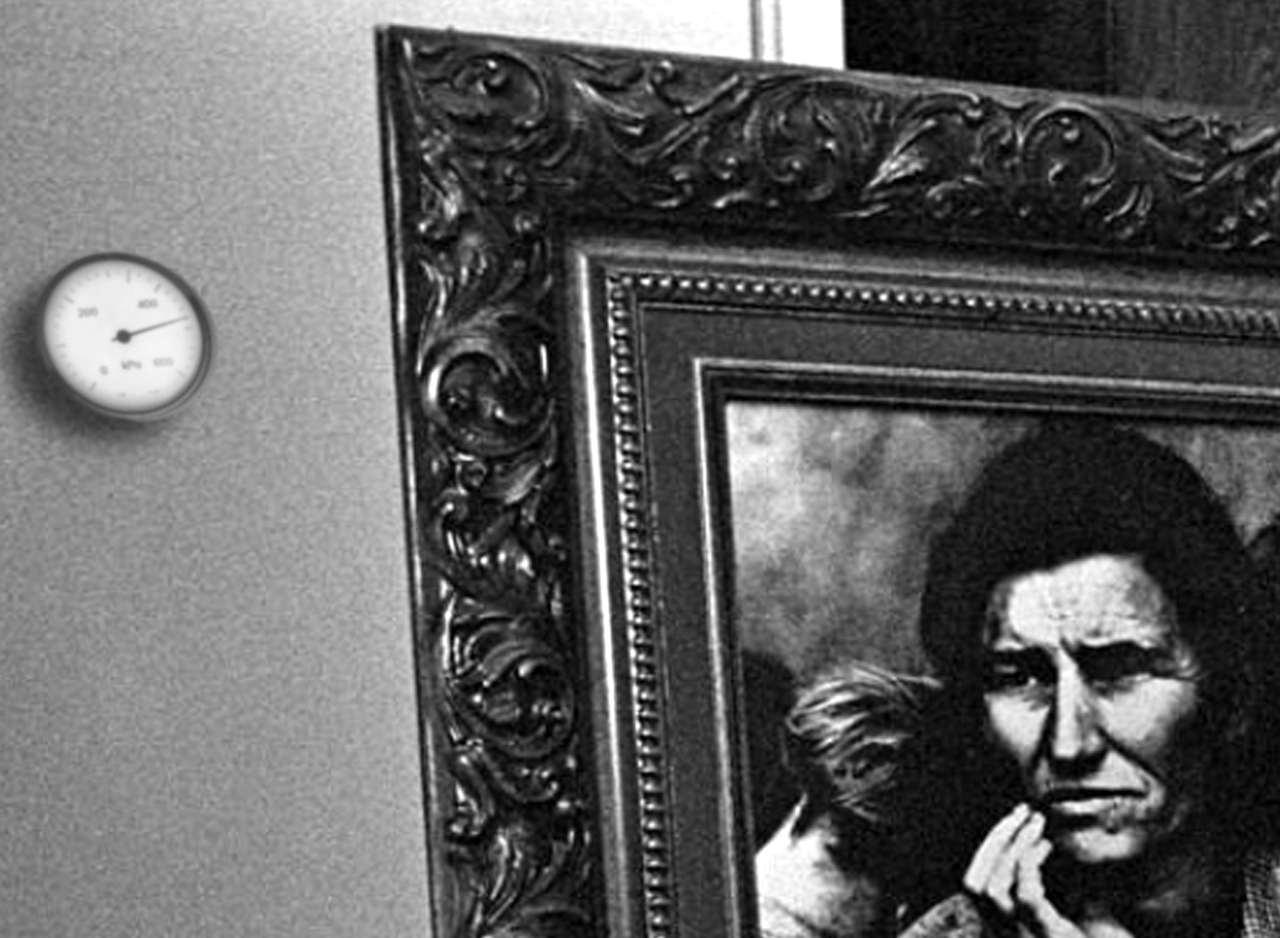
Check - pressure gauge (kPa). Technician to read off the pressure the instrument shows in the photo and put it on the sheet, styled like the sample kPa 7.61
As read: kPa 480
